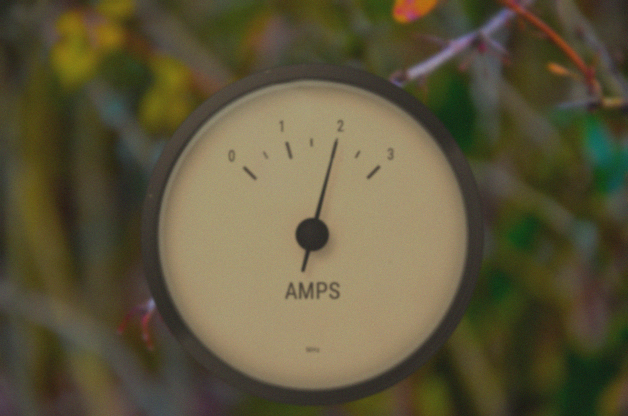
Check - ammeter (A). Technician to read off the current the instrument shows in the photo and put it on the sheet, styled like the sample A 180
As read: A 2
